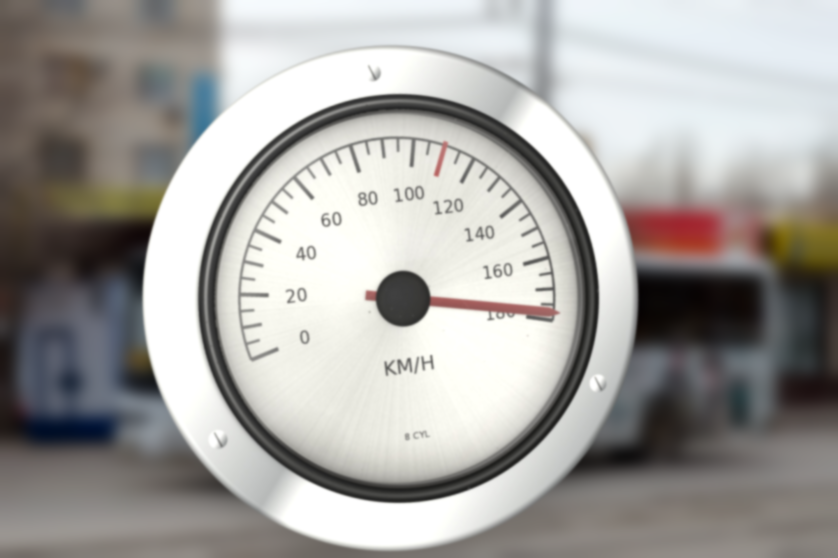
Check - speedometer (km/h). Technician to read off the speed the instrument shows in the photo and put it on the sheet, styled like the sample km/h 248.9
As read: km/h 177.5
